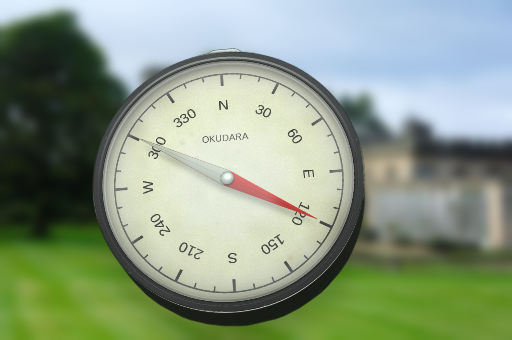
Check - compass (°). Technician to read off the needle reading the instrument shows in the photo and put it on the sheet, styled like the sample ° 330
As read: ° 120
